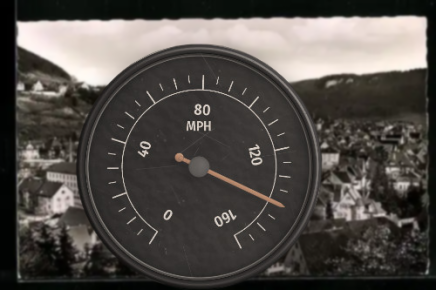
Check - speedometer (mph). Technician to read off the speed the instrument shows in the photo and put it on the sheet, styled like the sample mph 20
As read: mph 140
